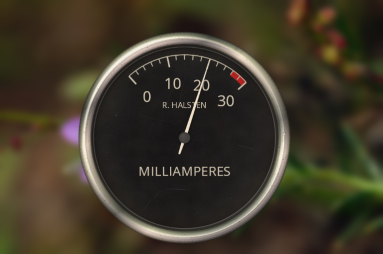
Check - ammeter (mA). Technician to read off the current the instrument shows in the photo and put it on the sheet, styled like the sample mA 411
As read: mA 20
